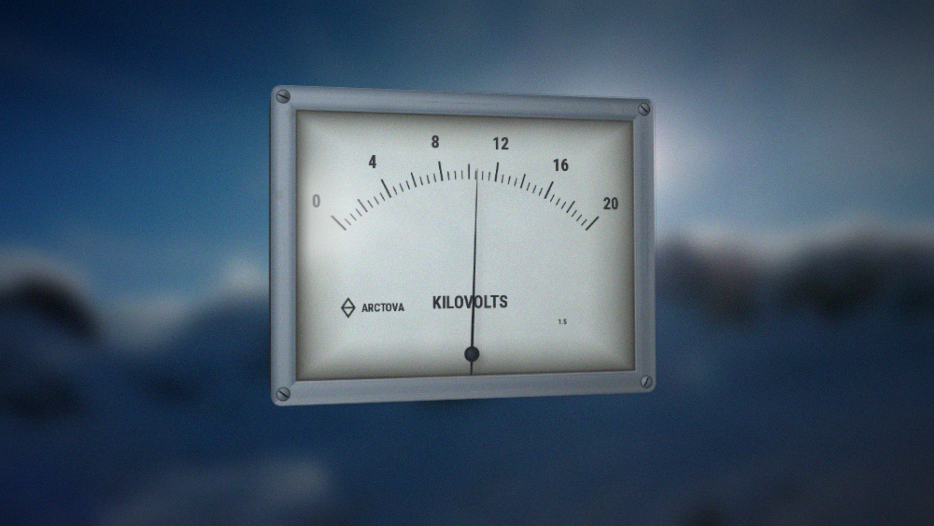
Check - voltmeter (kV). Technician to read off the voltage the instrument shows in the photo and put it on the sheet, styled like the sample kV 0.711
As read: kV 10.5
